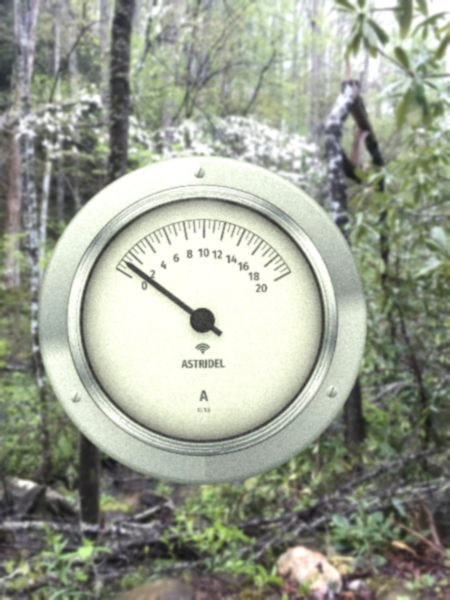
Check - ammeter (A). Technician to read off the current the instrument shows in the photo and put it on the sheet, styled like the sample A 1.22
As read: A 1
